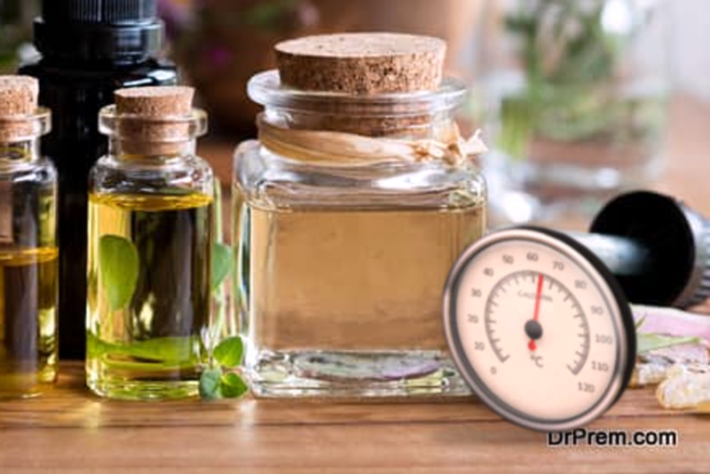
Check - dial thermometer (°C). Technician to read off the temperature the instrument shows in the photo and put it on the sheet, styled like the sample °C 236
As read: °C 65
